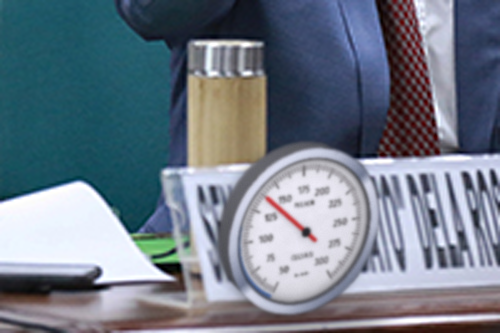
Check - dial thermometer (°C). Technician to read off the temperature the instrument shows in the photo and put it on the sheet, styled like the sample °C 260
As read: °C 137.5
